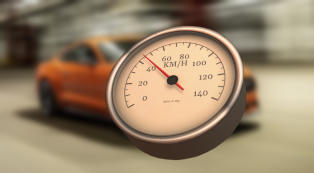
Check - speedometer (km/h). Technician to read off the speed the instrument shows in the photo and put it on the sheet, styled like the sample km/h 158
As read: km/h 45
